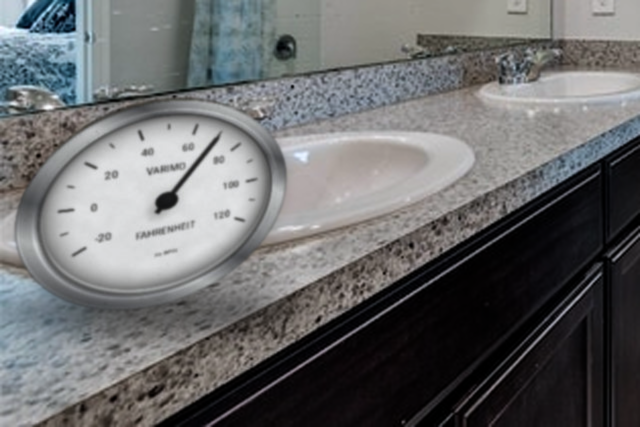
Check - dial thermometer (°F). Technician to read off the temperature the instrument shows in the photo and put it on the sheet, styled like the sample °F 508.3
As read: °F 70
